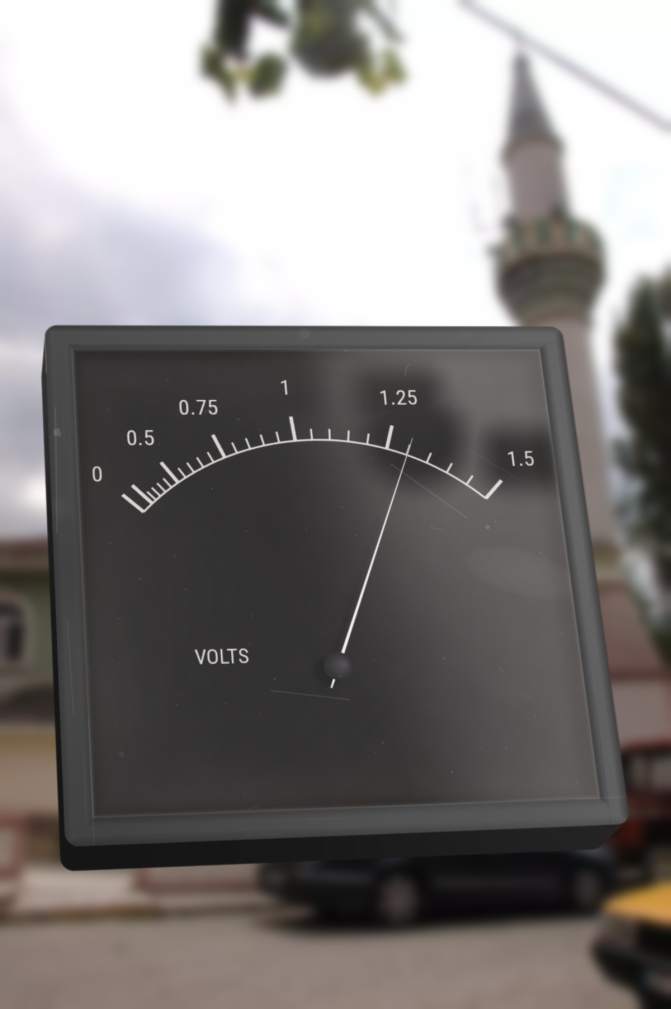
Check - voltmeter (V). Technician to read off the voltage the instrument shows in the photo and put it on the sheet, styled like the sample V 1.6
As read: V 1.3
